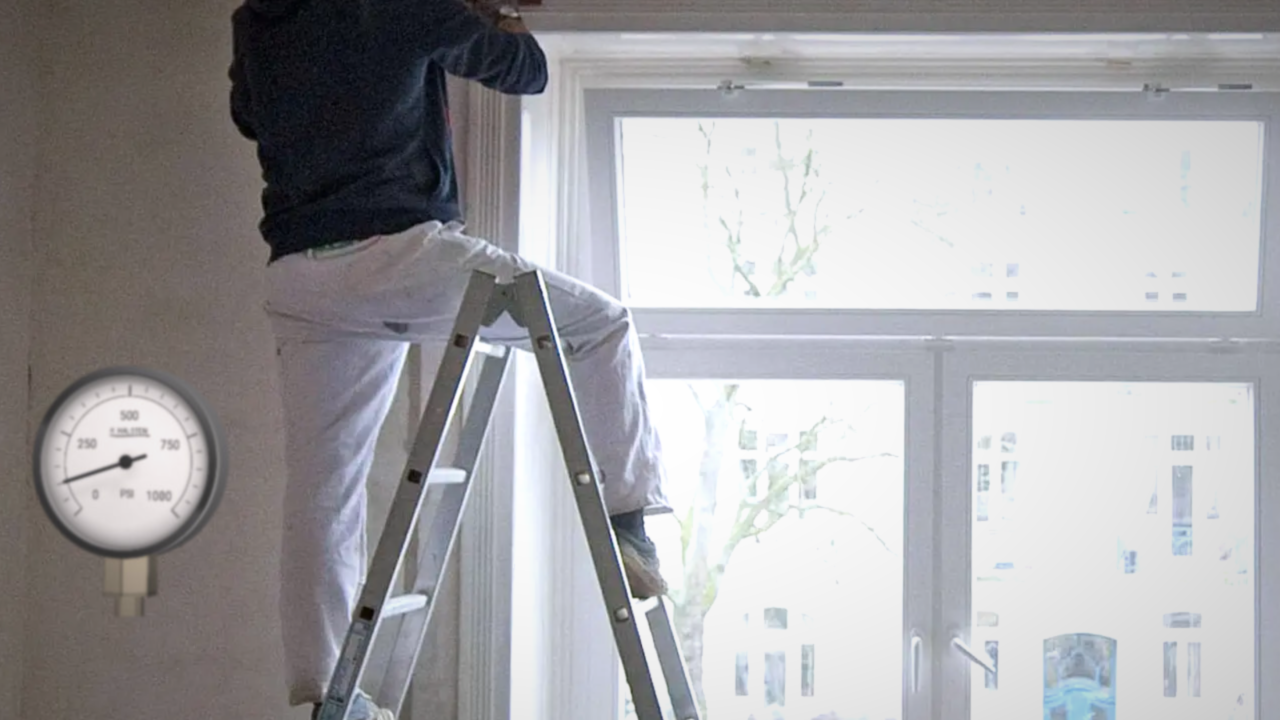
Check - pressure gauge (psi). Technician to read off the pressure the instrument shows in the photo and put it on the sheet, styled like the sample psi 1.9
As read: psi 100
